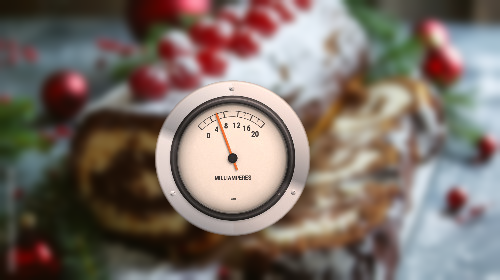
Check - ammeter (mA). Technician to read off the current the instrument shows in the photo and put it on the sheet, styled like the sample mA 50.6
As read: mA 6
